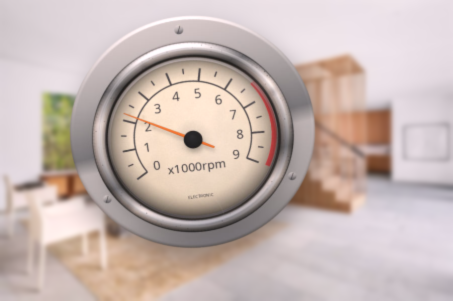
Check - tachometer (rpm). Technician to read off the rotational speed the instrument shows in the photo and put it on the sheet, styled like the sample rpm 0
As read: rpm 2250
